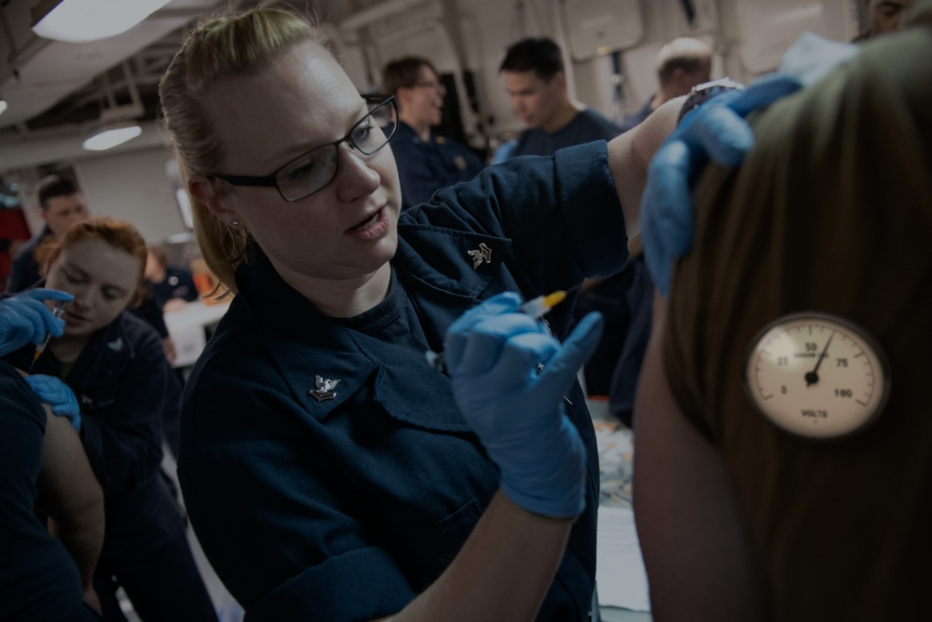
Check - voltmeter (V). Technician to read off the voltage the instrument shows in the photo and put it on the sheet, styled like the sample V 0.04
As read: V 60
